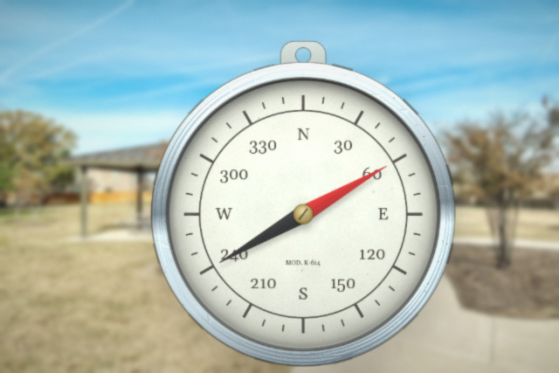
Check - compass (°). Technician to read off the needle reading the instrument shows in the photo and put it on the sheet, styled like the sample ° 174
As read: ° 60
